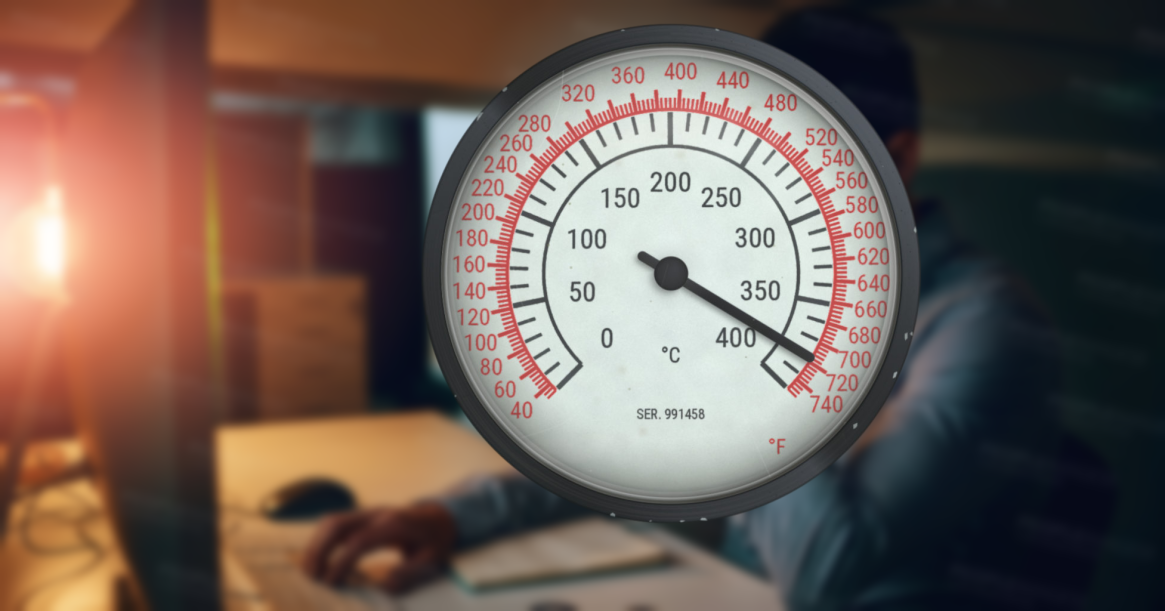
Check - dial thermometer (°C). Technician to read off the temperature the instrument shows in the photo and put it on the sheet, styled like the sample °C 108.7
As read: °C 380
